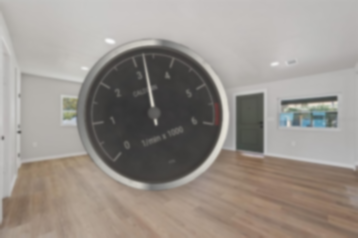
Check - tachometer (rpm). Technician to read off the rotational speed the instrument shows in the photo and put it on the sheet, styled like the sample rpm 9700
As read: rpm 3250
